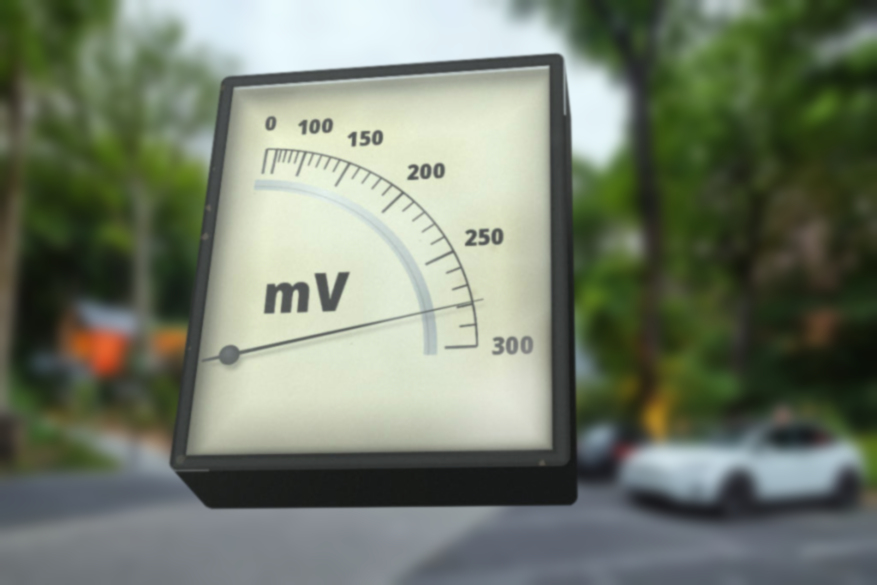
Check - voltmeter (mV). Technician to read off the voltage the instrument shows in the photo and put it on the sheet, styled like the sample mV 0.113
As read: mV 280
